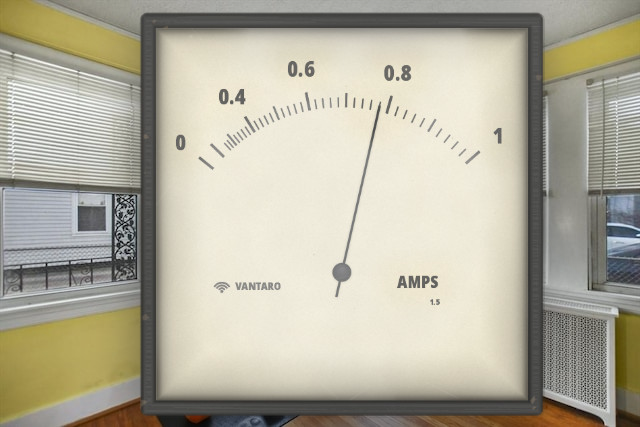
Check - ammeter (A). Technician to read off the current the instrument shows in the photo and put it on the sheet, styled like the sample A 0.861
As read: A 0.78
